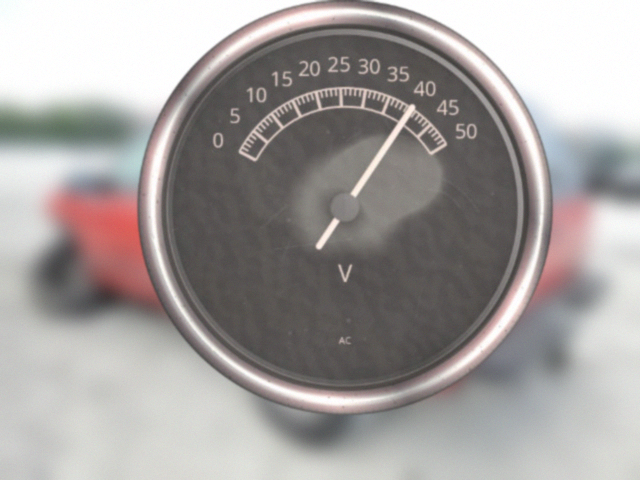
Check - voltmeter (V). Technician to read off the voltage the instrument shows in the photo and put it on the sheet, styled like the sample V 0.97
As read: V 40
